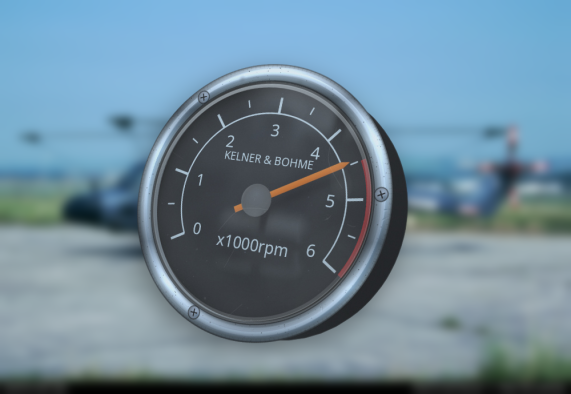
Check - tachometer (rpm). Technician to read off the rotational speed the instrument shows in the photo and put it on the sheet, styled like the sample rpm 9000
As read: rpm 4500
